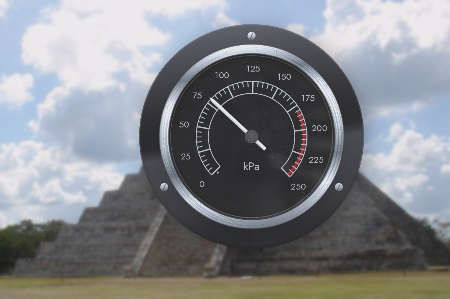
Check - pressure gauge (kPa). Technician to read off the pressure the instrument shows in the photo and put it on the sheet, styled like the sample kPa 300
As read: kPa 80
